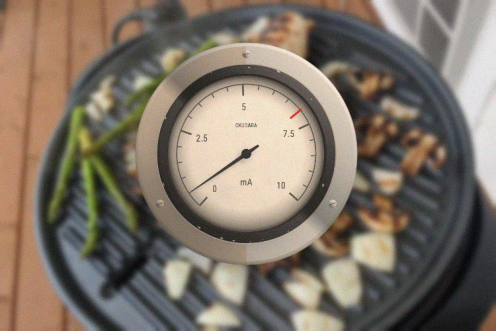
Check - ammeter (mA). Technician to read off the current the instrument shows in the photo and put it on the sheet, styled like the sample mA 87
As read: mA 0.5
